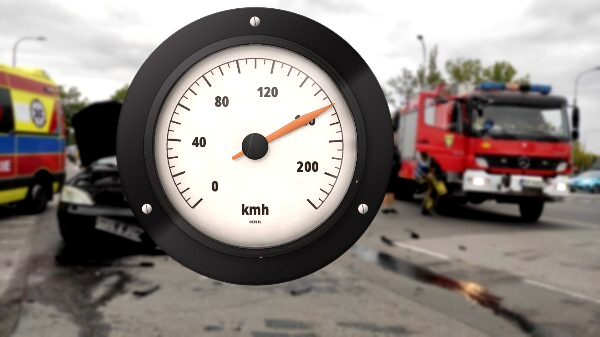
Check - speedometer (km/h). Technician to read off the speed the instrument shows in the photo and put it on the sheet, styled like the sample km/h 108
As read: km/h 160
